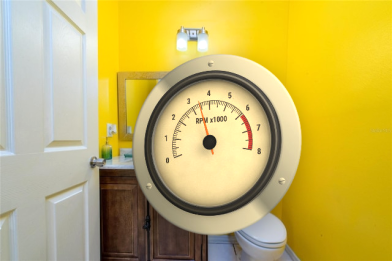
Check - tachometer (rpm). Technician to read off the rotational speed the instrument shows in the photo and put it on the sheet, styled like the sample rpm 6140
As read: rpm 3500
